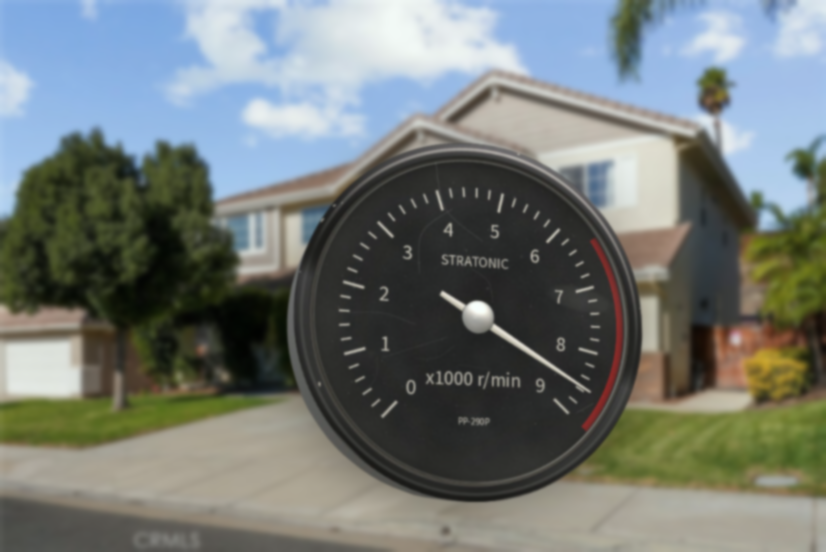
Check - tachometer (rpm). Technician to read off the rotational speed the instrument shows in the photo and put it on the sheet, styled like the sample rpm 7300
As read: rpm 8600
